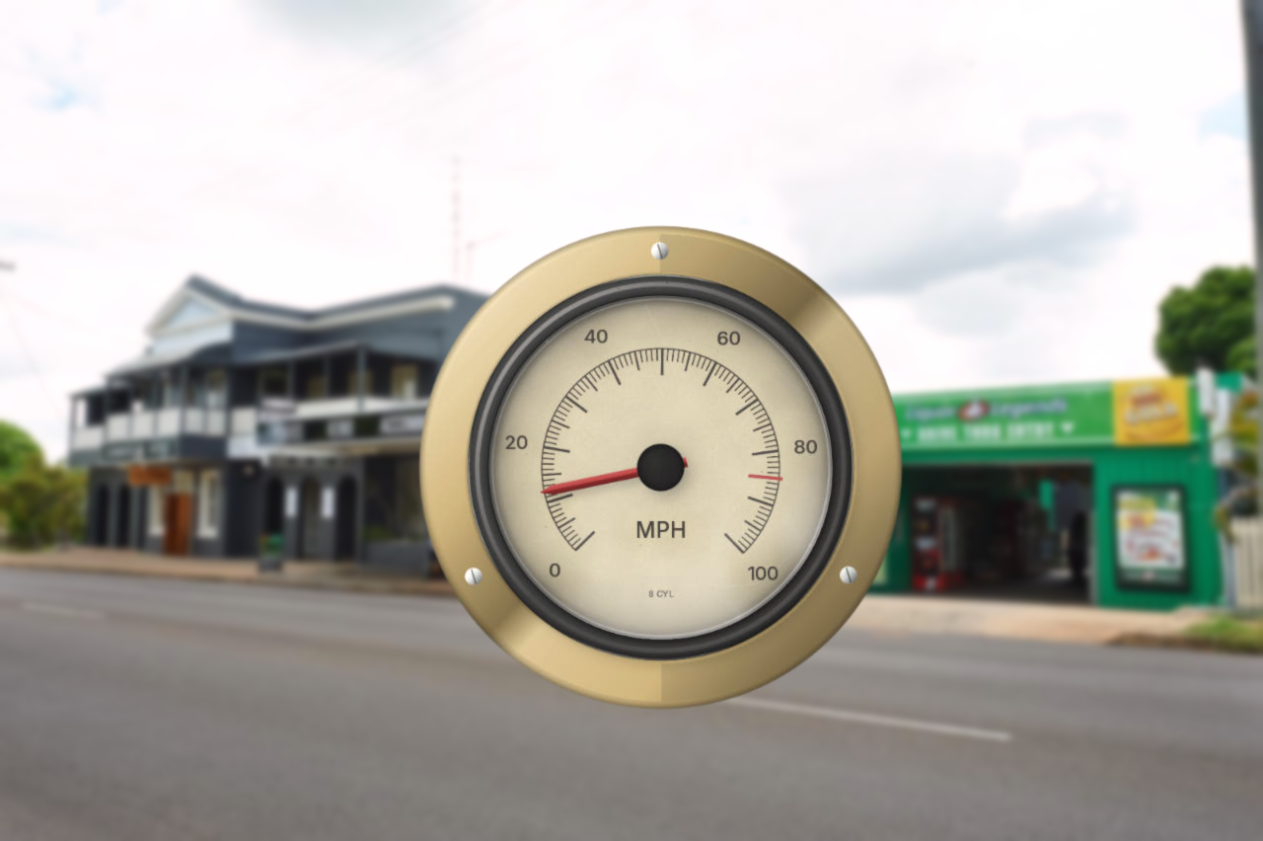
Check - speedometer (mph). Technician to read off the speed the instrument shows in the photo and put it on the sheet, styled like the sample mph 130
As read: mph 12
